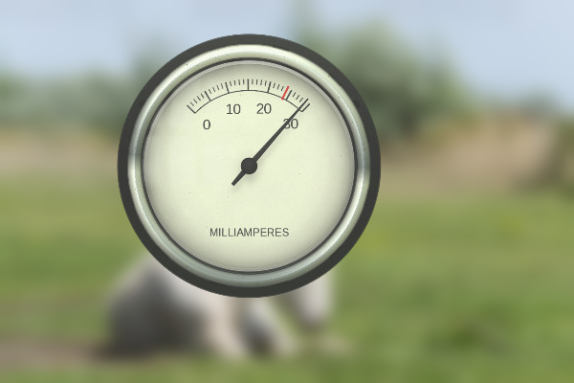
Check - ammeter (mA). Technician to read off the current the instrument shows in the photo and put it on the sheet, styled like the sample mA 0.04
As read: mA 29
